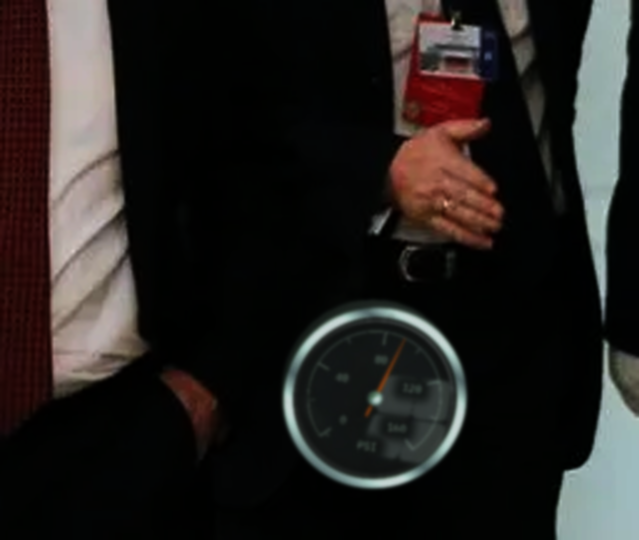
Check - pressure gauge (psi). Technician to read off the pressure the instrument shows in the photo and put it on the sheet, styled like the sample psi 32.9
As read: psi 90
